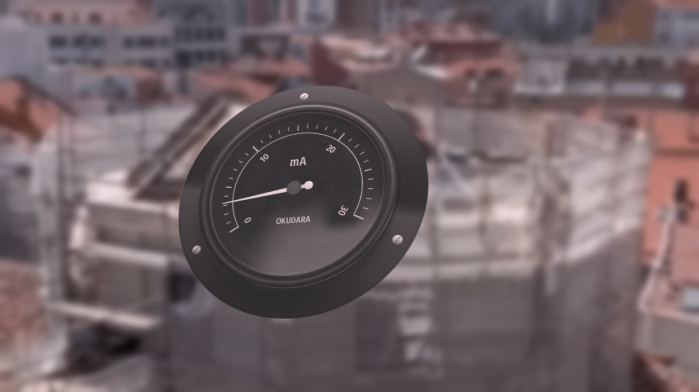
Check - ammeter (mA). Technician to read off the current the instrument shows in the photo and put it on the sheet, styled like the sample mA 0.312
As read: mA 3
